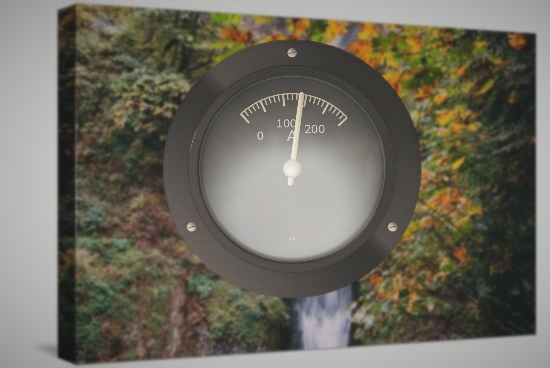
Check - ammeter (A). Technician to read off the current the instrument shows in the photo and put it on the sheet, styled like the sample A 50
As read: A 140
